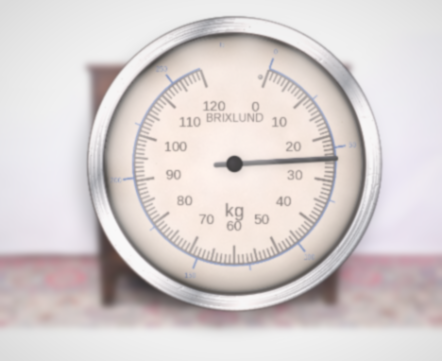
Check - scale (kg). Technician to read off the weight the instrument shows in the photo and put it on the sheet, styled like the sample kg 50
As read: kg 25
